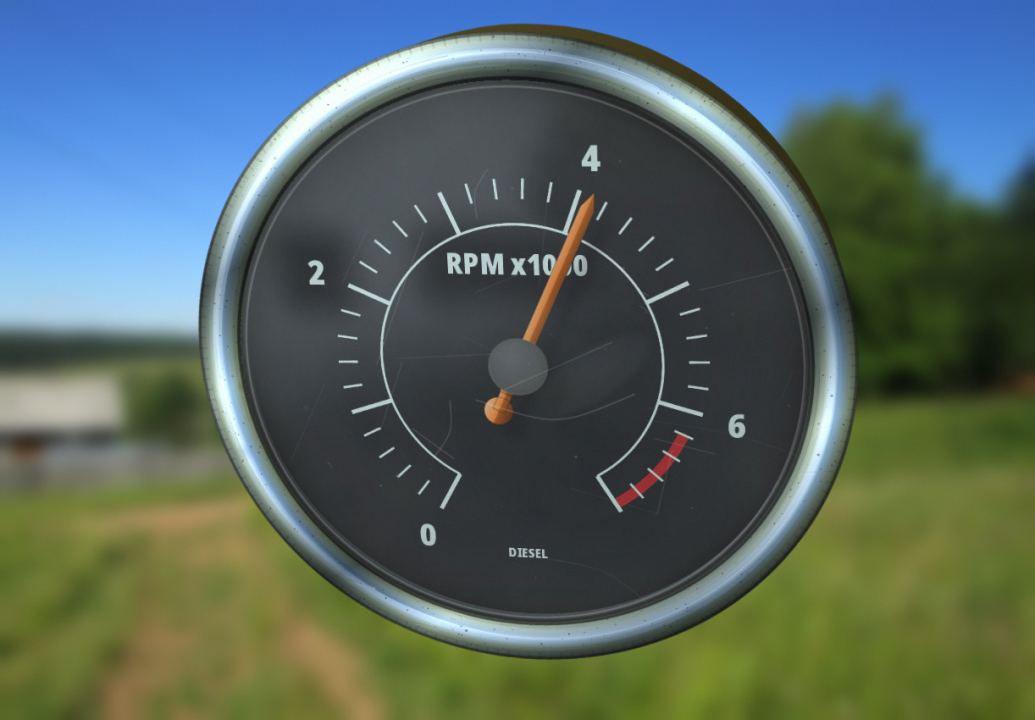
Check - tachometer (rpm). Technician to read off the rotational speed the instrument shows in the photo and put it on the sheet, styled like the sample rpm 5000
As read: rpm 4100
